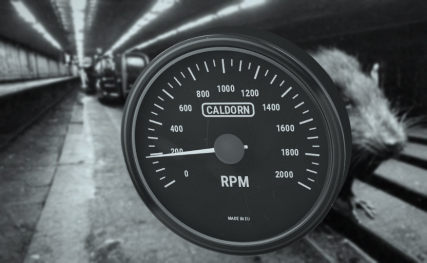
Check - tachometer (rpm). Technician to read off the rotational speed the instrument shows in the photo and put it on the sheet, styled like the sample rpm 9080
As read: rpm 200
